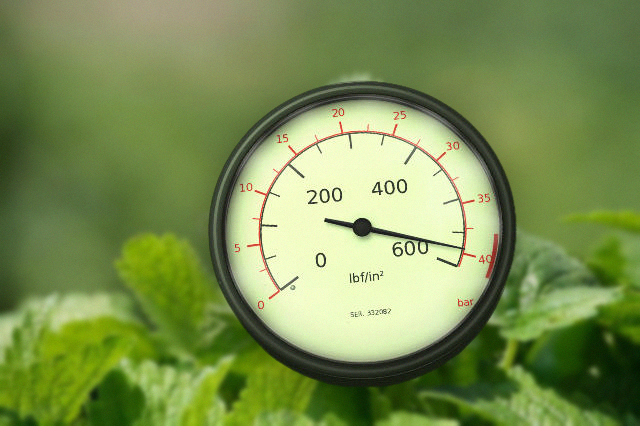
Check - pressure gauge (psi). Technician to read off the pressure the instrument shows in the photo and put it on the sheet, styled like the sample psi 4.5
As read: psi 575
